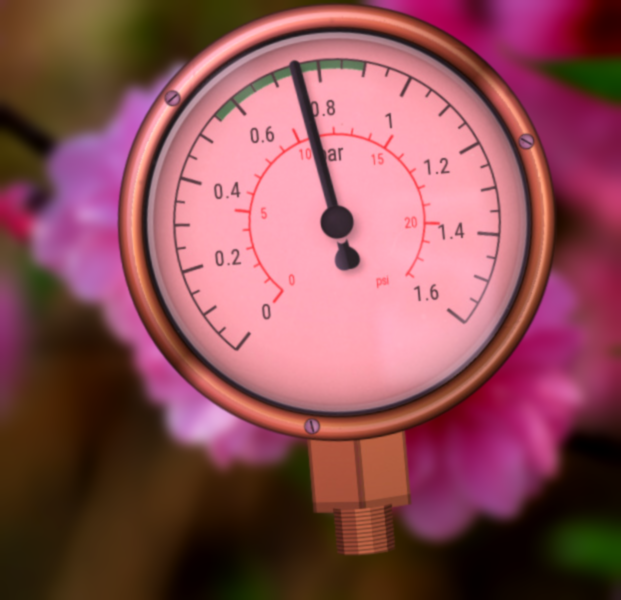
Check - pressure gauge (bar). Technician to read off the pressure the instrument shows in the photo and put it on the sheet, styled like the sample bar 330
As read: bar 0.75
